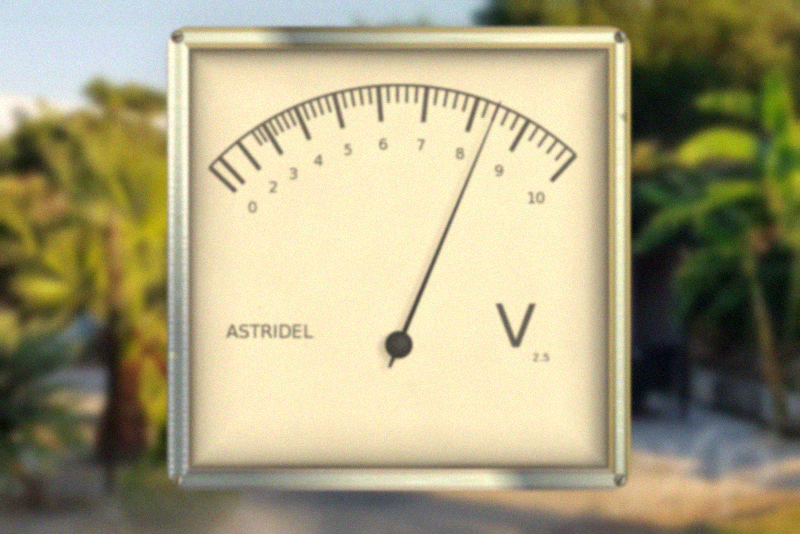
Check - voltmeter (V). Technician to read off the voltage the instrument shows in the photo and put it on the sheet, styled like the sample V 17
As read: V 8.4
